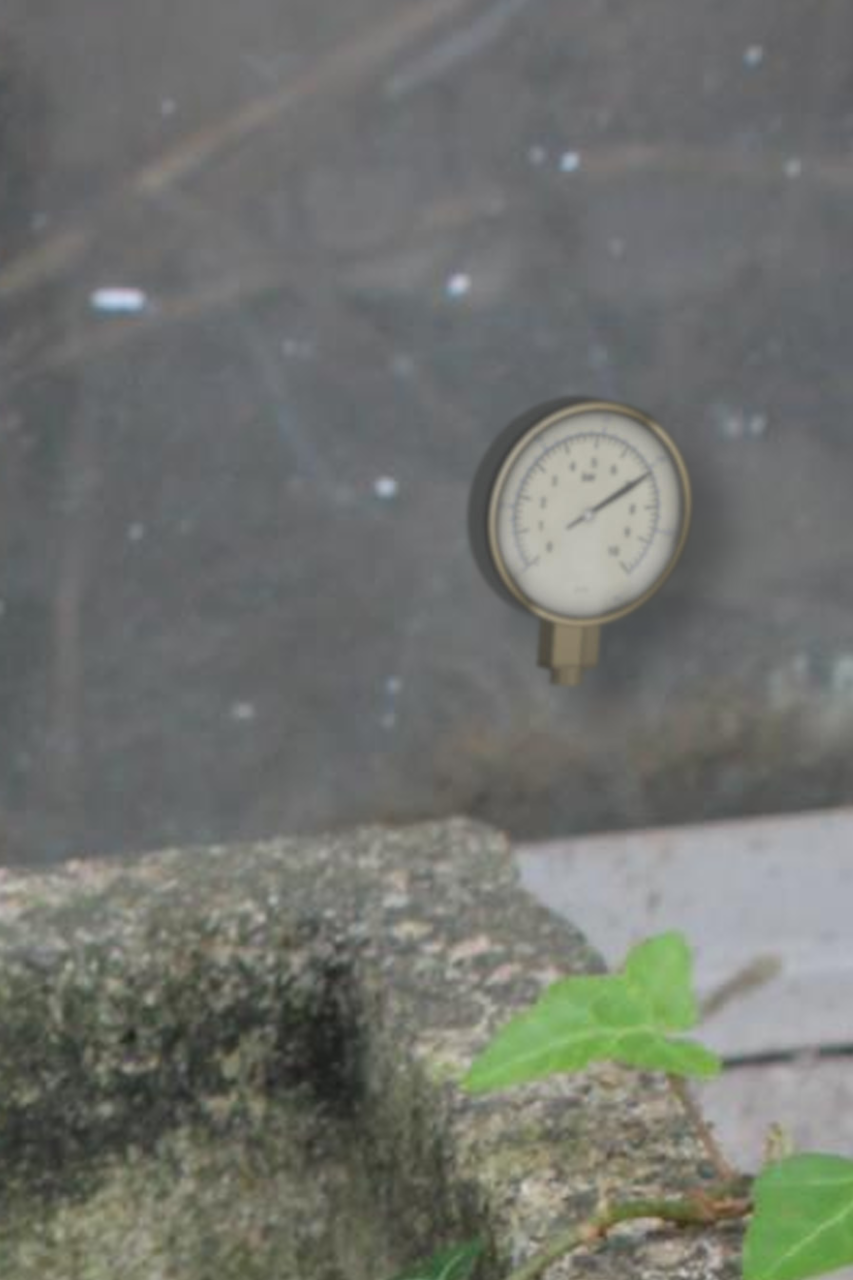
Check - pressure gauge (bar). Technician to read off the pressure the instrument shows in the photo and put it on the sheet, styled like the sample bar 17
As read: bar 7
